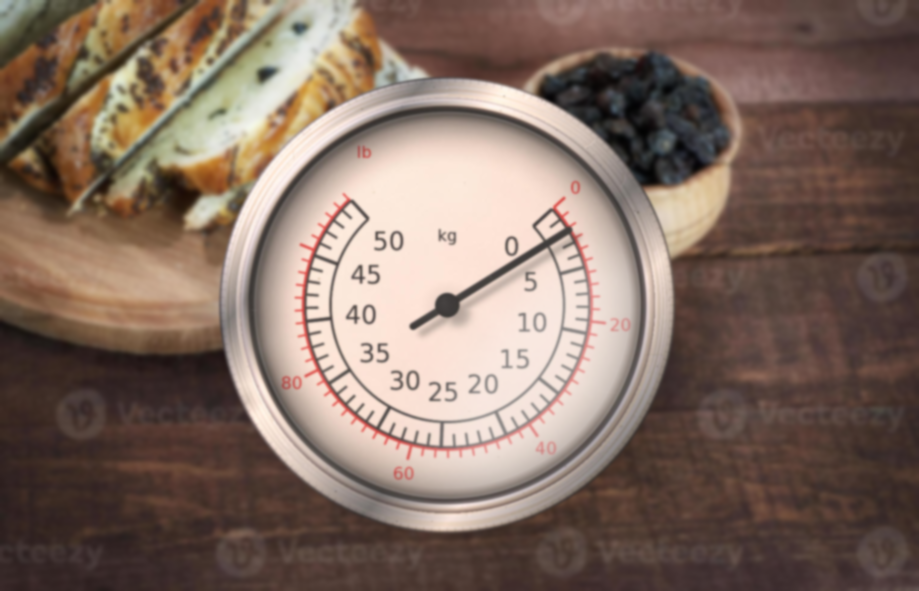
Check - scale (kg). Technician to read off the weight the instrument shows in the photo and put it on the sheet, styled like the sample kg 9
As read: kg 2
